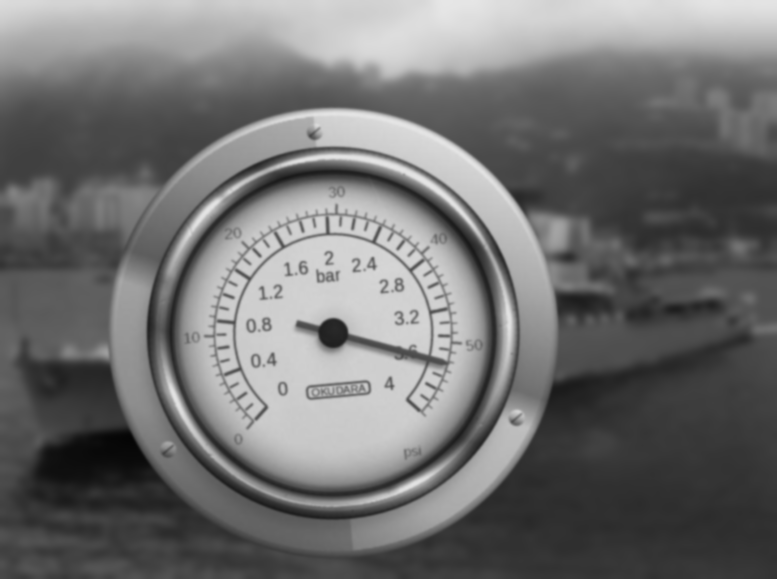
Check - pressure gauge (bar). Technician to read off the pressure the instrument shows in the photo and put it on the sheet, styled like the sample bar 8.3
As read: bar 3.6
